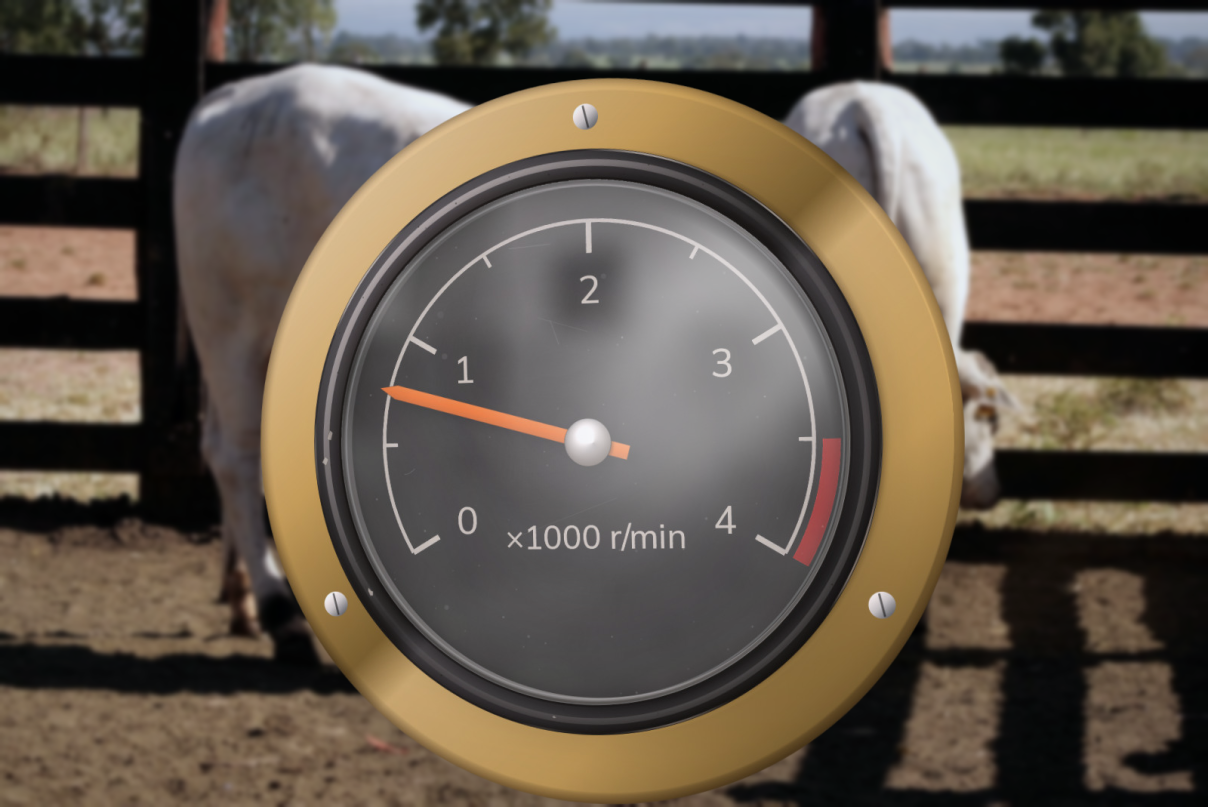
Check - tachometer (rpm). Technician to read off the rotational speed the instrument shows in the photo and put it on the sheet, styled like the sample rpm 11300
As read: rpm 750
